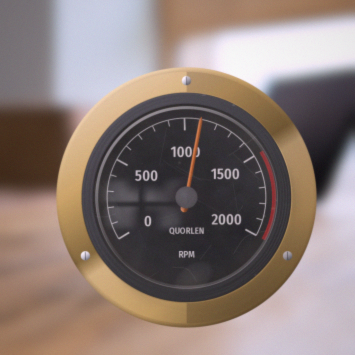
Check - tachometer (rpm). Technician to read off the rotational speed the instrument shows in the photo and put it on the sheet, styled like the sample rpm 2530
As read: rpm 1100
